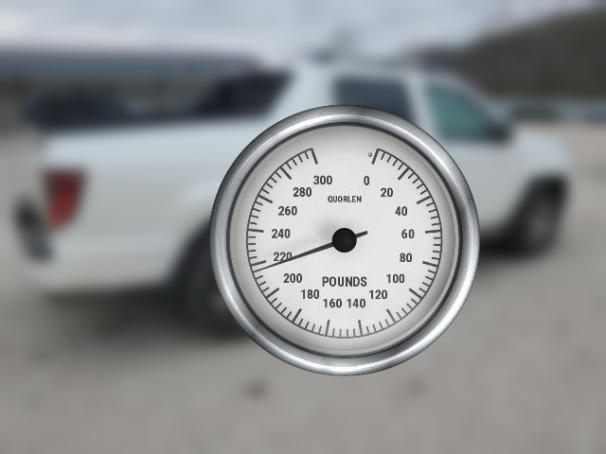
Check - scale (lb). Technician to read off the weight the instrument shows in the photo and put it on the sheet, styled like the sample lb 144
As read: lb 216
